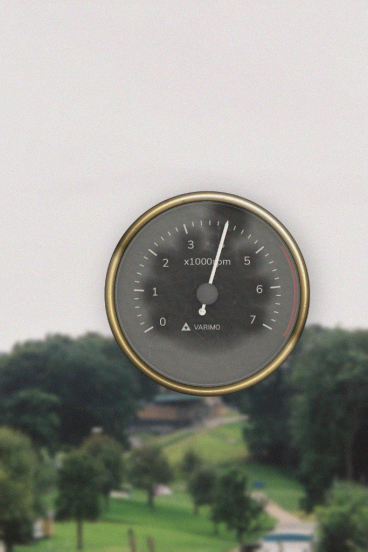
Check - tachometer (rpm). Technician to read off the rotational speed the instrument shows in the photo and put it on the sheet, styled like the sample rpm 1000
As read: rpm 4000
